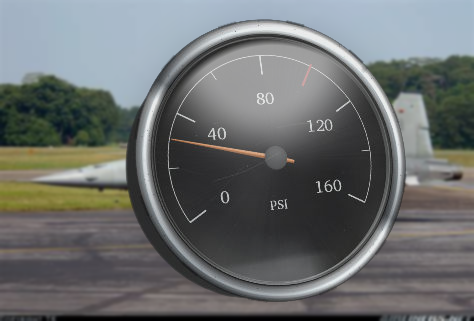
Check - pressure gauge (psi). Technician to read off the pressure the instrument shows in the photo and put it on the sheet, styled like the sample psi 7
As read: psi 30
